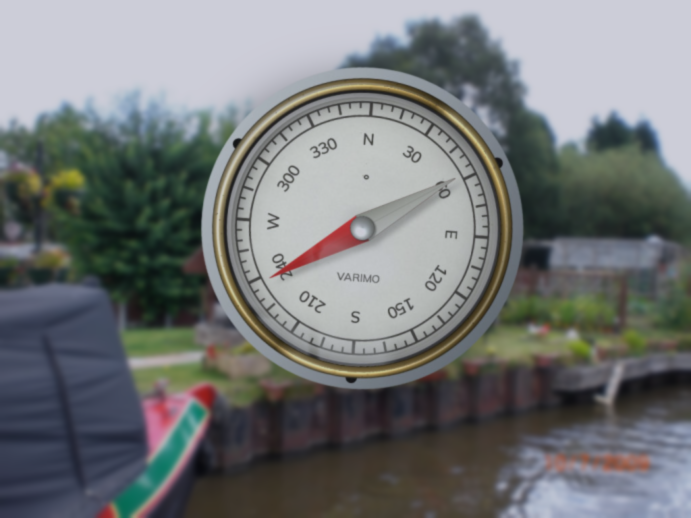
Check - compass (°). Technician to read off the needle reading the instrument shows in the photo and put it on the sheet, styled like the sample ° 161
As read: ° 237.5
